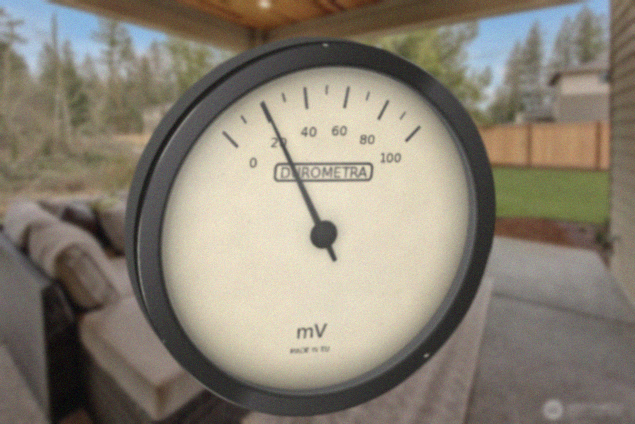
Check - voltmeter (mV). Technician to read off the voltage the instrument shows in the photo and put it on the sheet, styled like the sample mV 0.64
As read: mV 20
